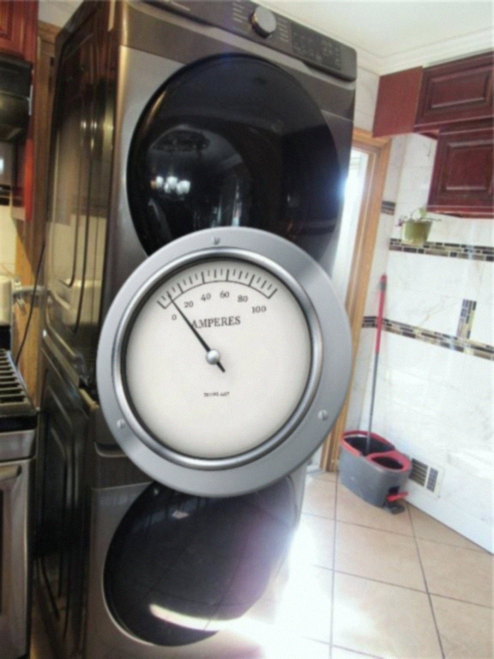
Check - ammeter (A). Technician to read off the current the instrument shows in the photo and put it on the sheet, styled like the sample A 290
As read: A 10
